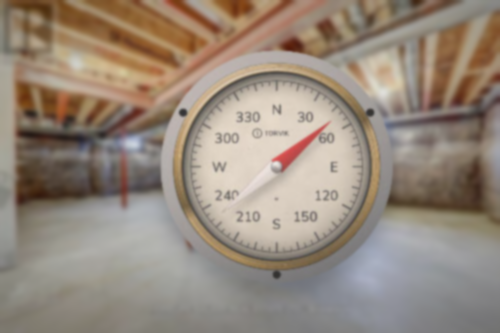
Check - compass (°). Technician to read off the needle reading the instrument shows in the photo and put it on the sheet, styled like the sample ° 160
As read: ° 50
